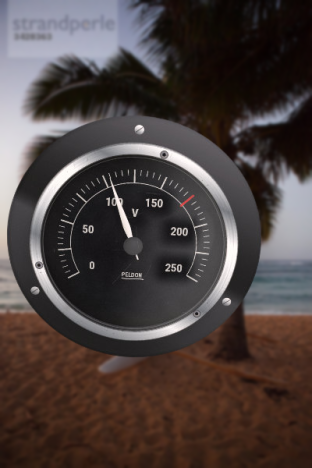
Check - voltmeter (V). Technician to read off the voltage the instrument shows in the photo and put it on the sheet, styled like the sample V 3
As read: V 105
